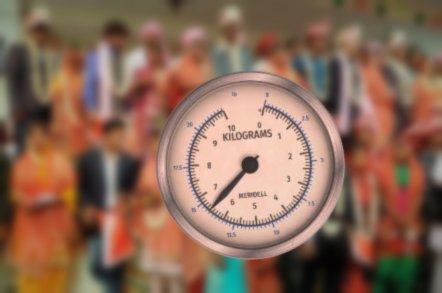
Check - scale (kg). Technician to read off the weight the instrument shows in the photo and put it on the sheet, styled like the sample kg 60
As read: kg 6.5
